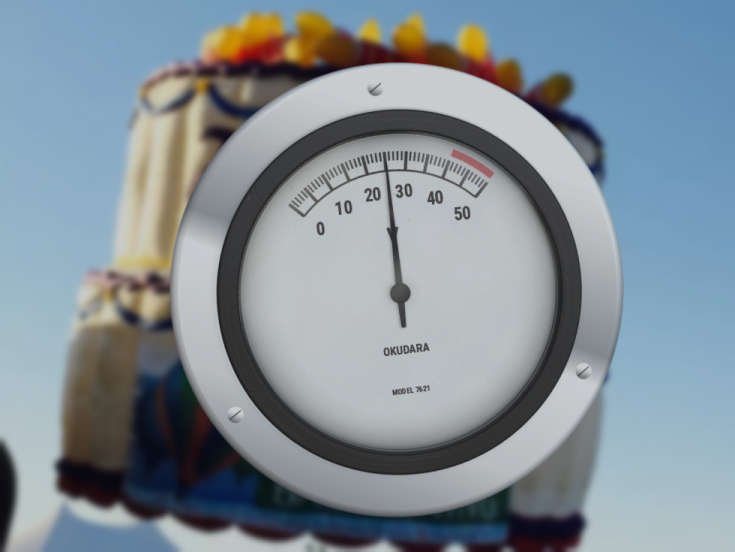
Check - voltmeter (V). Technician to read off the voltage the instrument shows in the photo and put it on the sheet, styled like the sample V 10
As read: V 25
